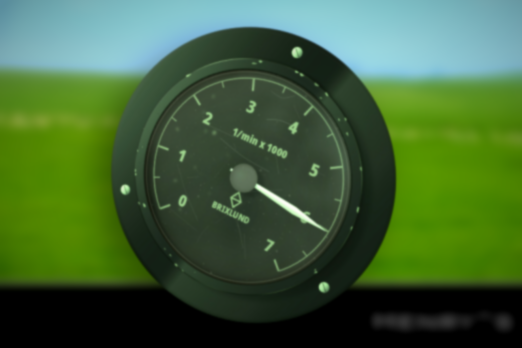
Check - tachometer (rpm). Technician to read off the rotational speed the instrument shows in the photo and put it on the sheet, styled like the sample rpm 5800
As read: rpm 6000
